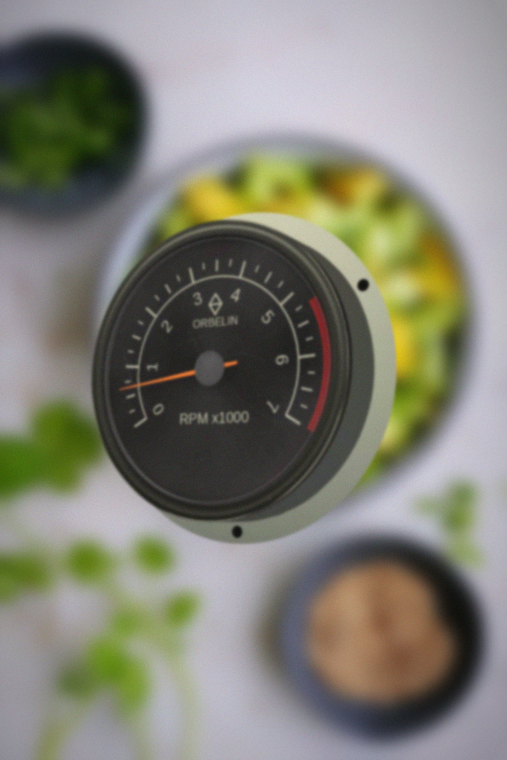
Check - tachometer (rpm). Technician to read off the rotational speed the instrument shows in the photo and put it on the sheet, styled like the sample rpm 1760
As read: rpm 625
